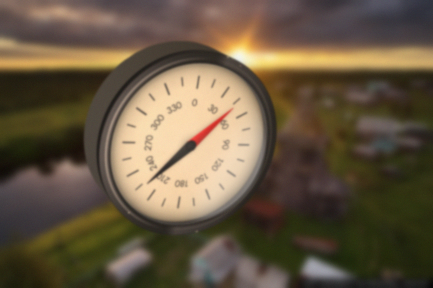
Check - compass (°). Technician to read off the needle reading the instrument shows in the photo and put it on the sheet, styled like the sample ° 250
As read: ° 45
